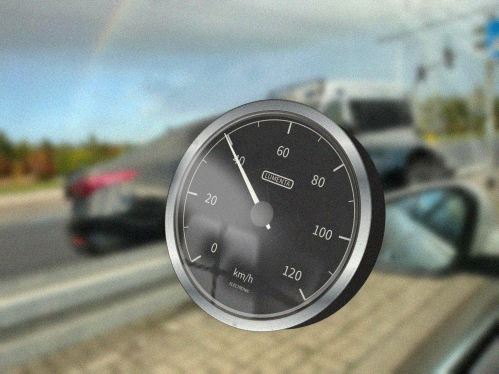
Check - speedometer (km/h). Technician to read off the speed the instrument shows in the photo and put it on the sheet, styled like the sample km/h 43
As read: km/h 40
